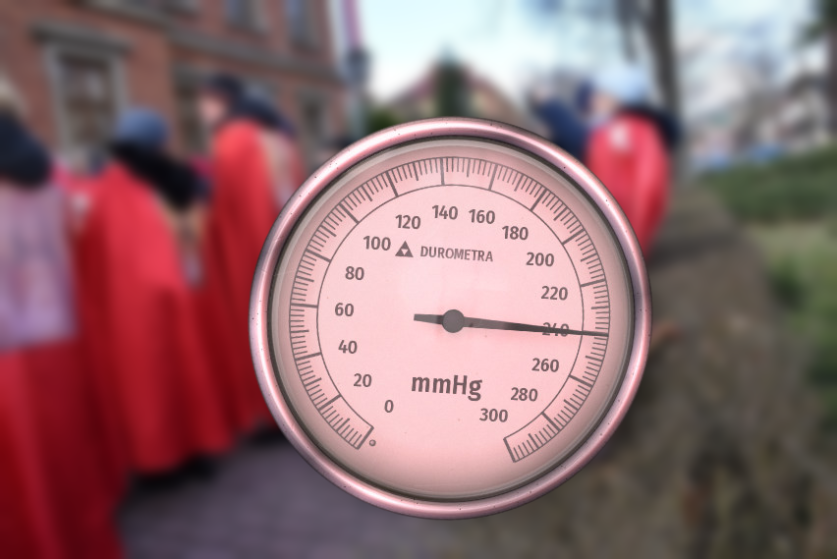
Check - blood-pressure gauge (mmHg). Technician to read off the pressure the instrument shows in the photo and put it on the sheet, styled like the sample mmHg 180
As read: mmHg 240
